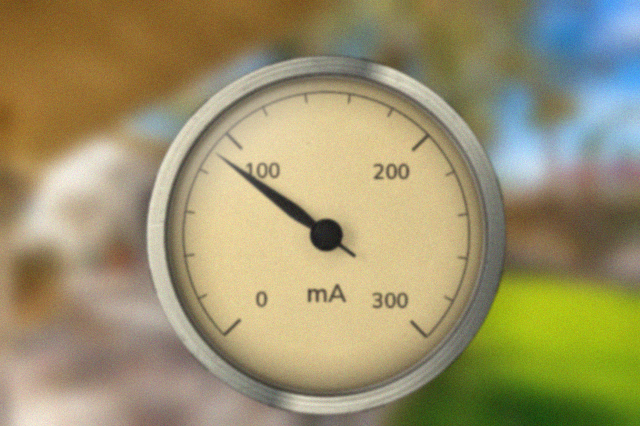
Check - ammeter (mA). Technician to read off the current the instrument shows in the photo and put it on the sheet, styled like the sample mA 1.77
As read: mA 90
